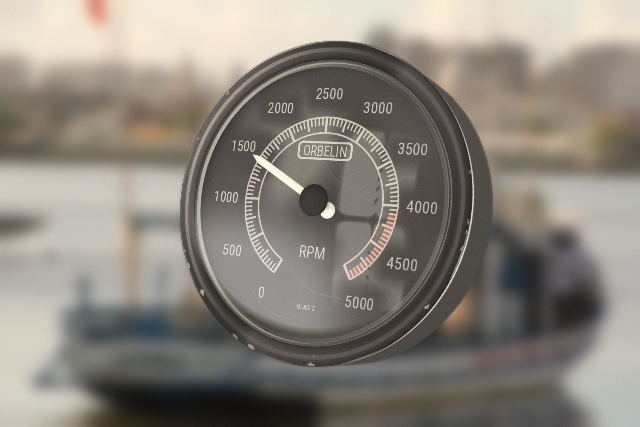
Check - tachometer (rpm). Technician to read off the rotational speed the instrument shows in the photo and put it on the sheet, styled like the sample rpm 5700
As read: rpm 1500
